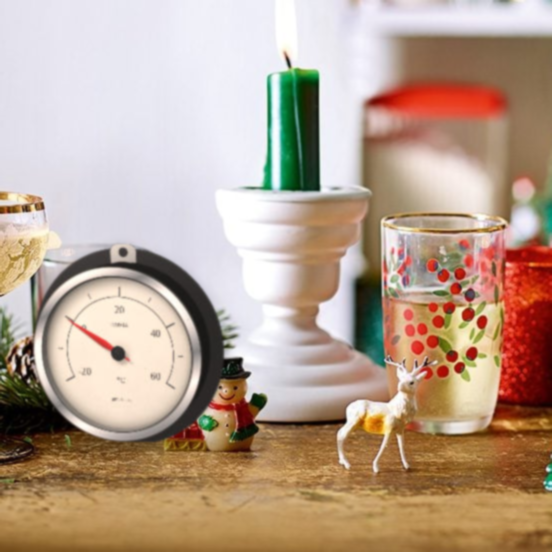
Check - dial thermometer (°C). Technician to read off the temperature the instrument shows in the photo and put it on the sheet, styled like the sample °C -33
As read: °C 0
